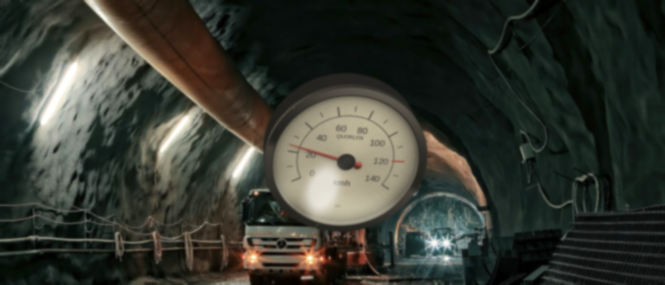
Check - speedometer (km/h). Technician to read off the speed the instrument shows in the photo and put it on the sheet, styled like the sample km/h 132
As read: km/h 25
